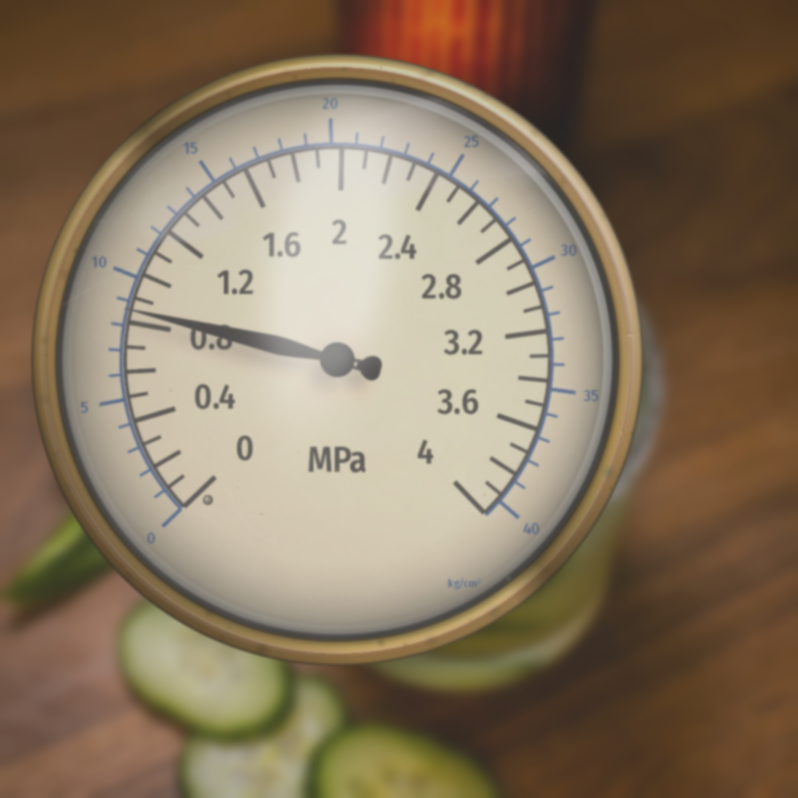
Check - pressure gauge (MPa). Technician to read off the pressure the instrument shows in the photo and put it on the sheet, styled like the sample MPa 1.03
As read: MPa 0.85
